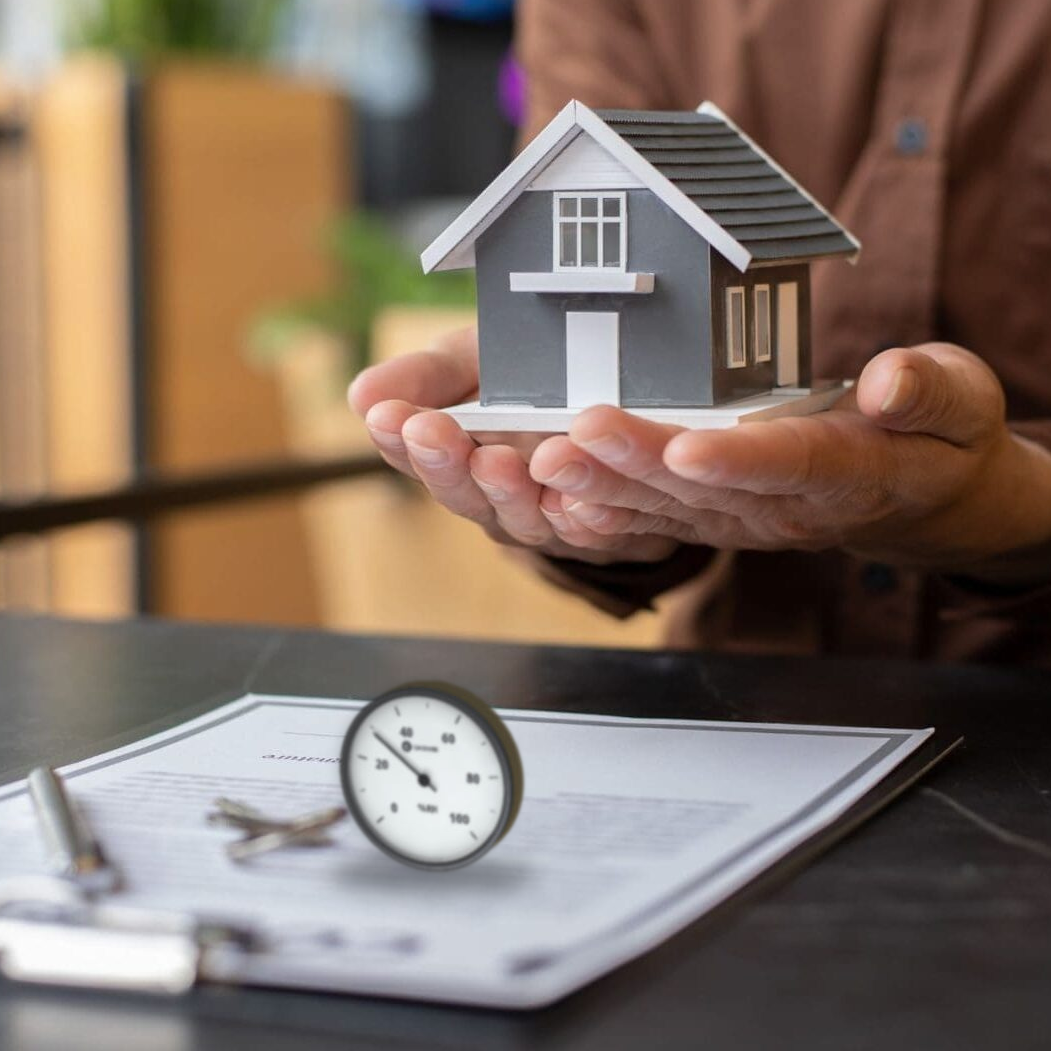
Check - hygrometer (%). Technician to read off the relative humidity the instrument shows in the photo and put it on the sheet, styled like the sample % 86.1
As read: % 30
